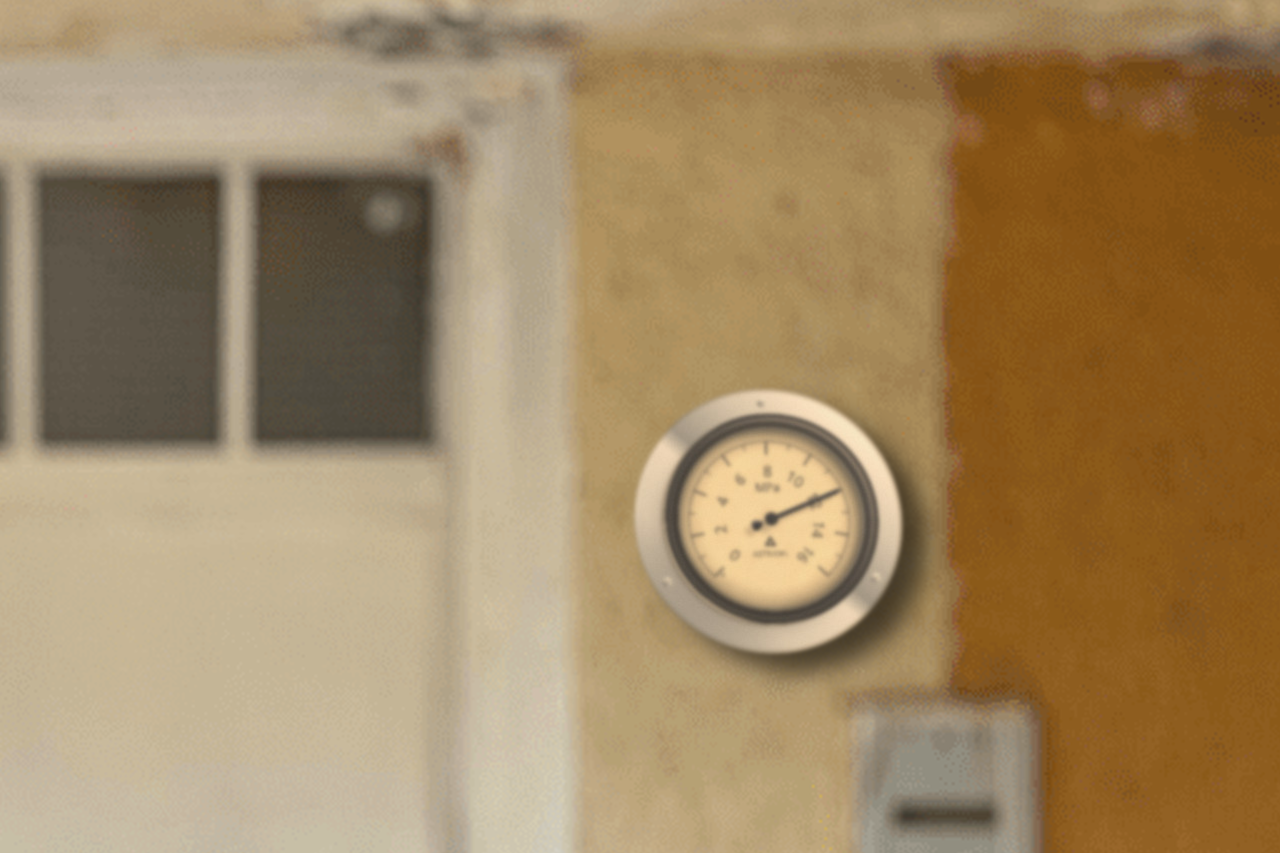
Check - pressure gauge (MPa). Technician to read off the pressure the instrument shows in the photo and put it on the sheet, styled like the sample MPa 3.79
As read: MPa 12
